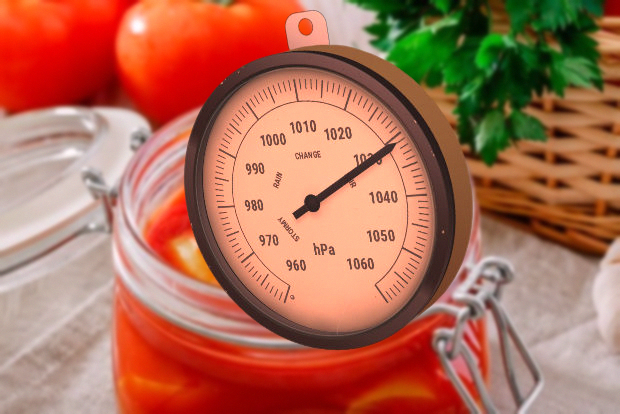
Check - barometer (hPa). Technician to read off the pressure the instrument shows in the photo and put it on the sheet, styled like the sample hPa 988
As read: hPa 1031
